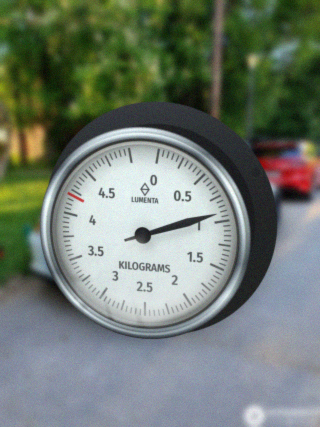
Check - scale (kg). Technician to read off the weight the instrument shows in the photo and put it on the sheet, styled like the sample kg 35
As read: kg 0.9
